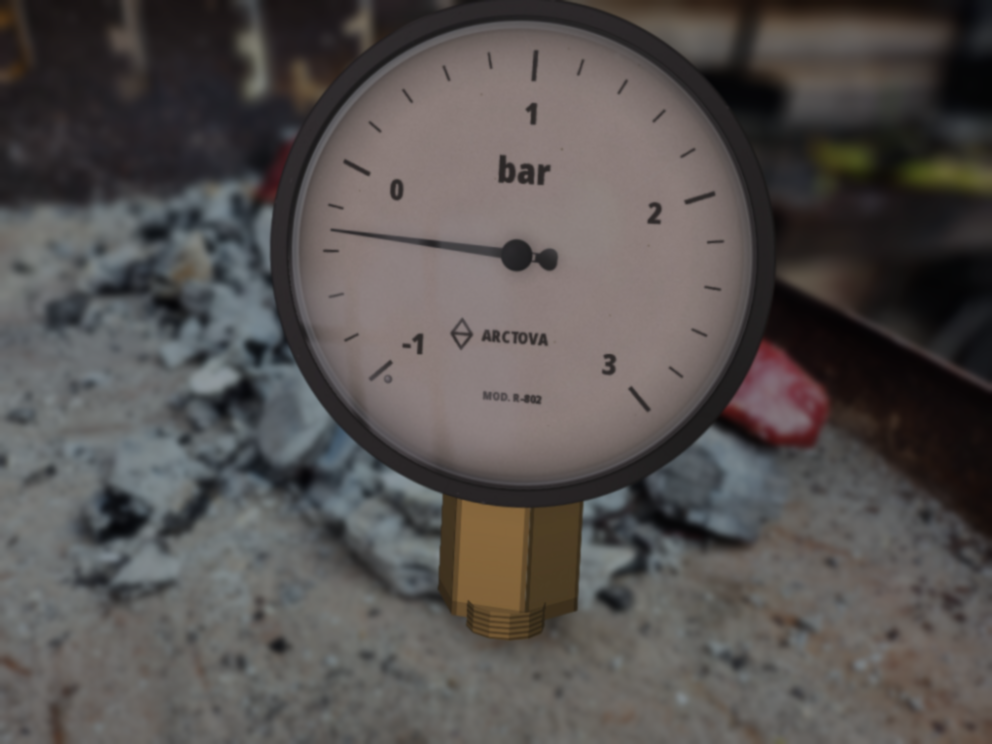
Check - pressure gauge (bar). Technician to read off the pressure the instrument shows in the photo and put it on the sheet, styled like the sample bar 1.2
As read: bar -0.3
